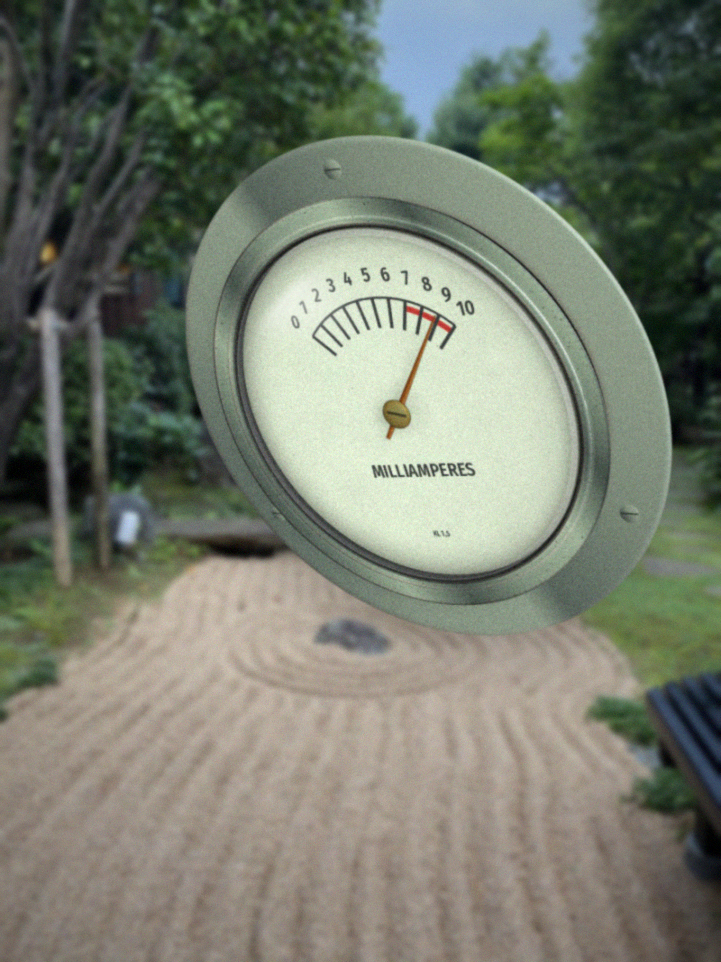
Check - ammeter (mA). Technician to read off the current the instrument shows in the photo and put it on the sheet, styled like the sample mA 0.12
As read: mA 9
